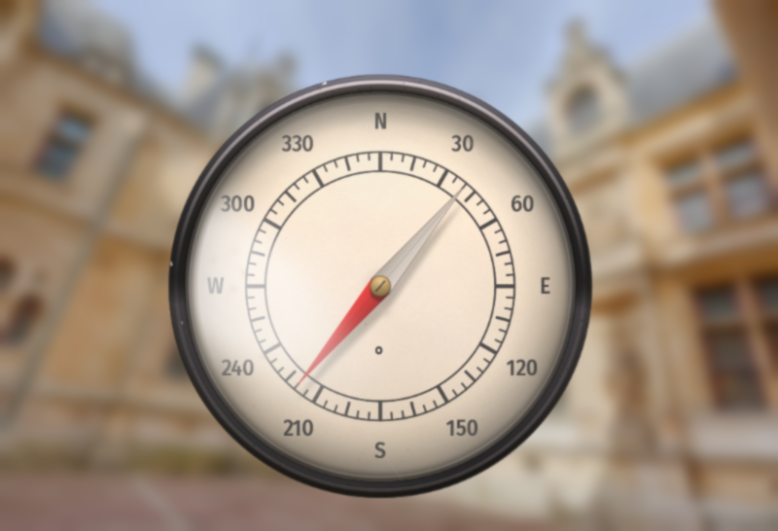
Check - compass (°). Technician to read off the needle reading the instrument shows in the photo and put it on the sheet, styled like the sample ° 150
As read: ° 220
